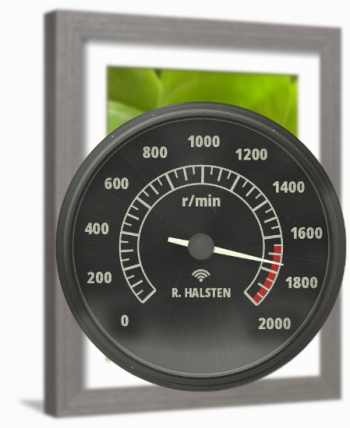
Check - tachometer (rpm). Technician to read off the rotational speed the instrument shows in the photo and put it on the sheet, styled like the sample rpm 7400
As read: rpm 1750
